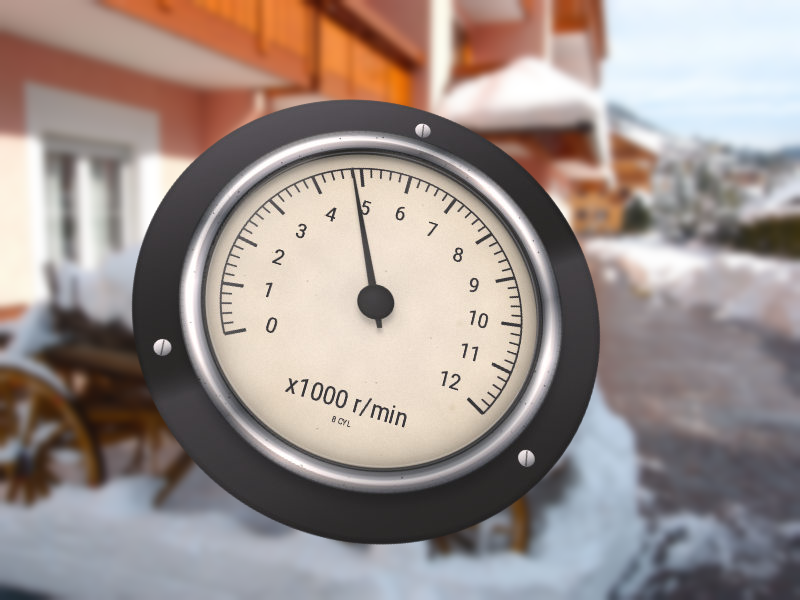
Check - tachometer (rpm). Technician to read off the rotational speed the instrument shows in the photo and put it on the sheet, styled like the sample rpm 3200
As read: rpm 4800
